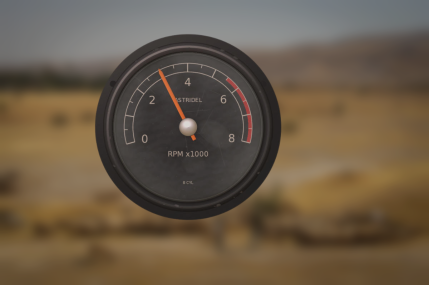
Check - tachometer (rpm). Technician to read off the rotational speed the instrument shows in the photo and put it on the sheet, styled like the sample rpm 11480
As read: rpm 3000
